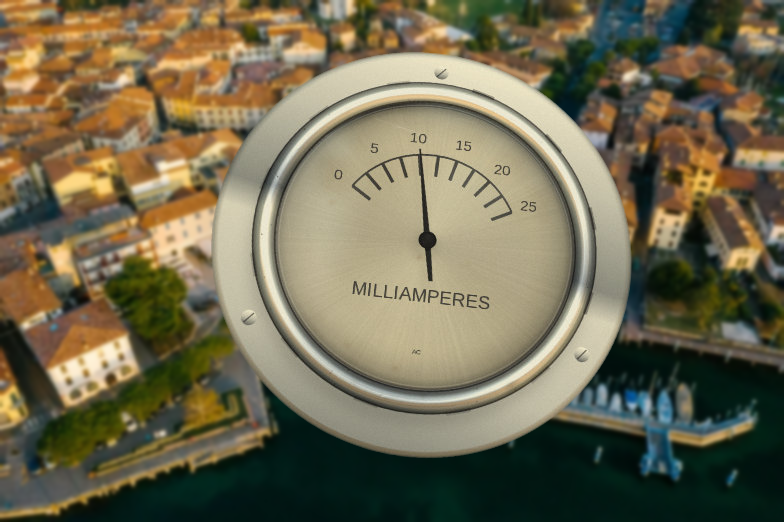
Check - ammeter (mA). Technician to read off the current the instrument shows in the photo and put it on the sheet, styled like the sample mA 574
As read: mA 10
